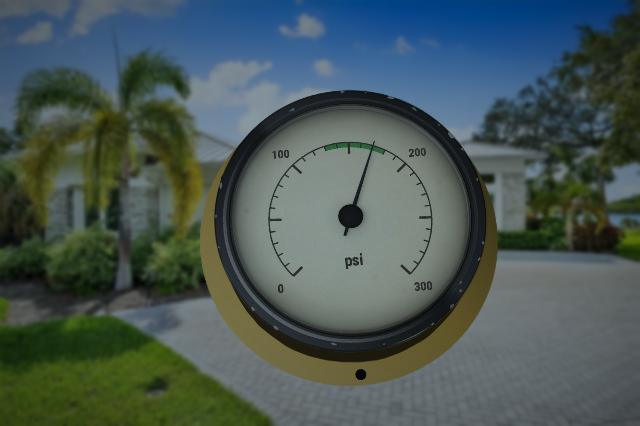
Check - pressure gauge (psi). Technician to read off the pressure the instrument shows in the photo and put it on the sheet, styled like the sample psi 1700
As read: psi 170
